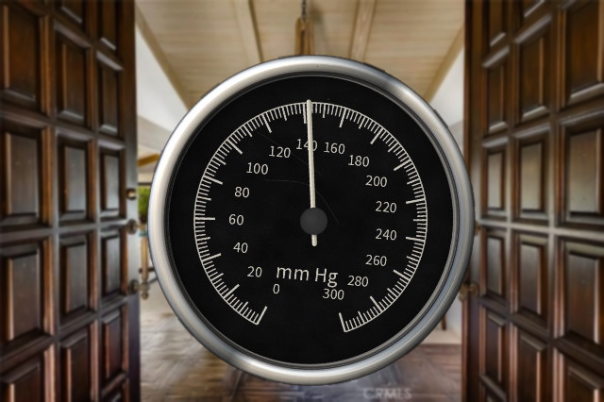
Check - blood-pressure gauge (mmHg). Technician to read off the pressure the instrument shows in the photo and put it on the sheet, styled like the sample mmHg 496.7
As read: mmHg 142
